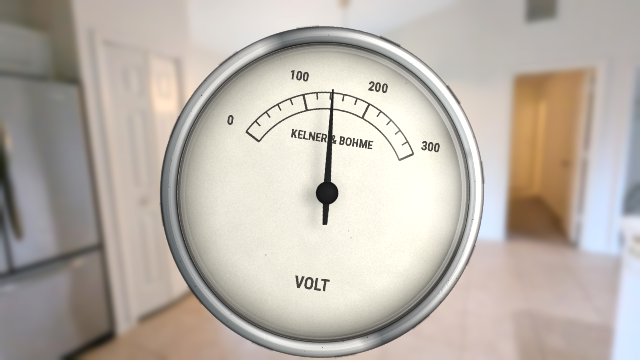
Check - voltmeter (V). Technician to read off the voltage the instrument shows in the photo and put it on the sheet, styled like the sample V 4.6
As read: V 140
